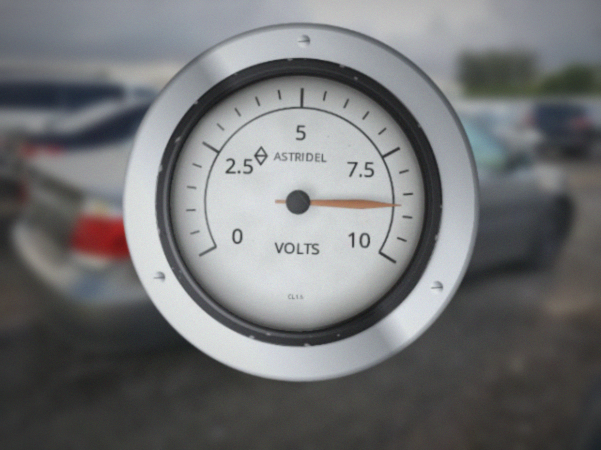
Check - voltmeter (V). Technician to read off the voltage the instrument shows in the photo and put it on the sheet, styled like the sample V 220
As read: V 8.75
